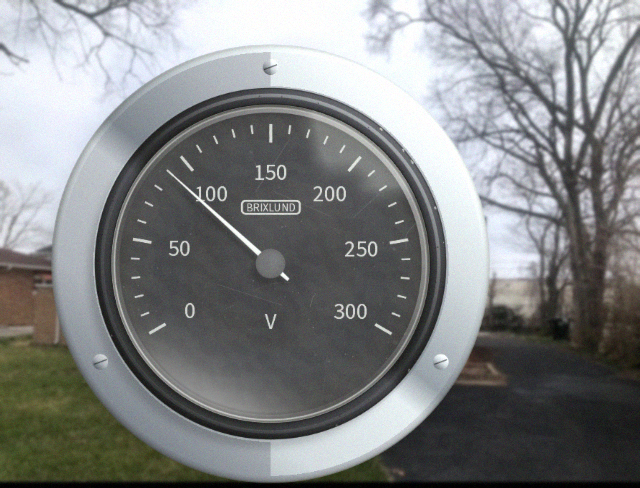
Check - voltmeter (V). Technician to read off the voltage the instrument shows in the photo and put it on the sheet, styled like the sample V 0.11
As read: V 90
